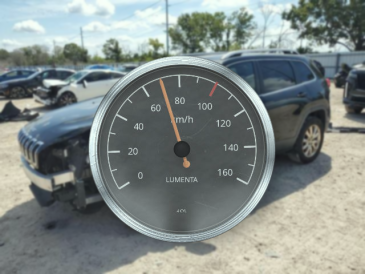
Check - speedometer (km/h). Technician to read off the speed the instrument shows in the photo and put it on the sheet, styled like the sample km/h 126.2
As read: km/h 70
